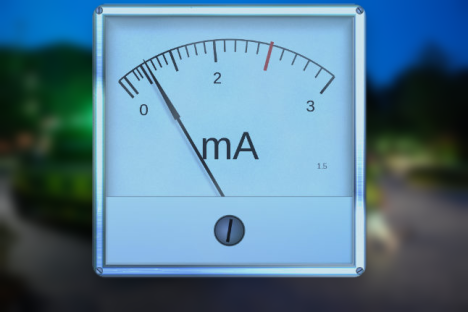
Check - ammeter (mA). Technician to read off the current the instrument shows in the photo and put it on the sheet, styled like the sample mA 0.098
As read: mA 1.1
